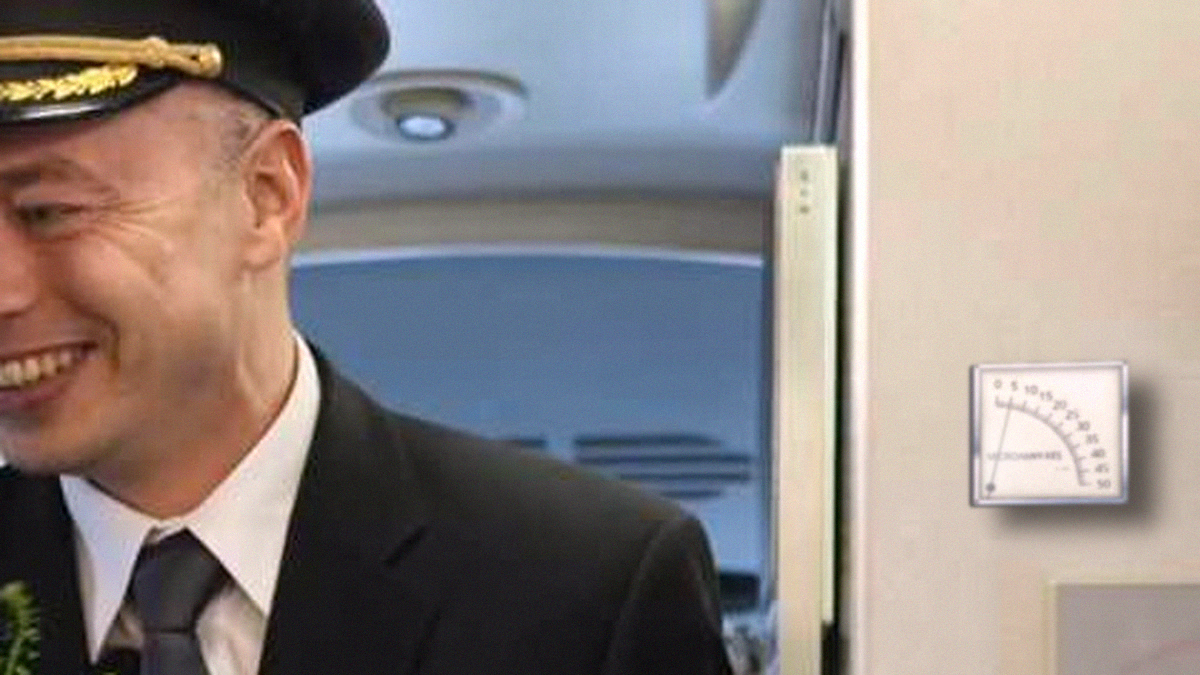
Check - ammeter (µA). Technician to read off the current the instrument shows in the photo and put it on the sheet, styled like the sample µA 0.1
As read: µA 5
